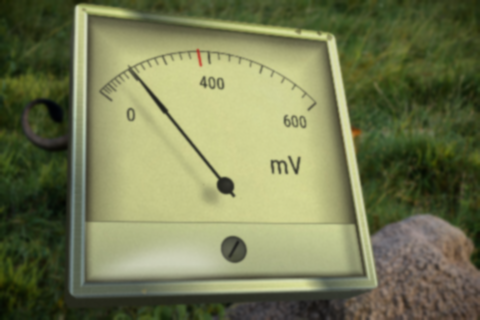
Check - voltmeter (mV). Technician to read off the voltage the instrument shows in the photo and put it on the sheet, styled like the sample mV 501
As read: mV 200
